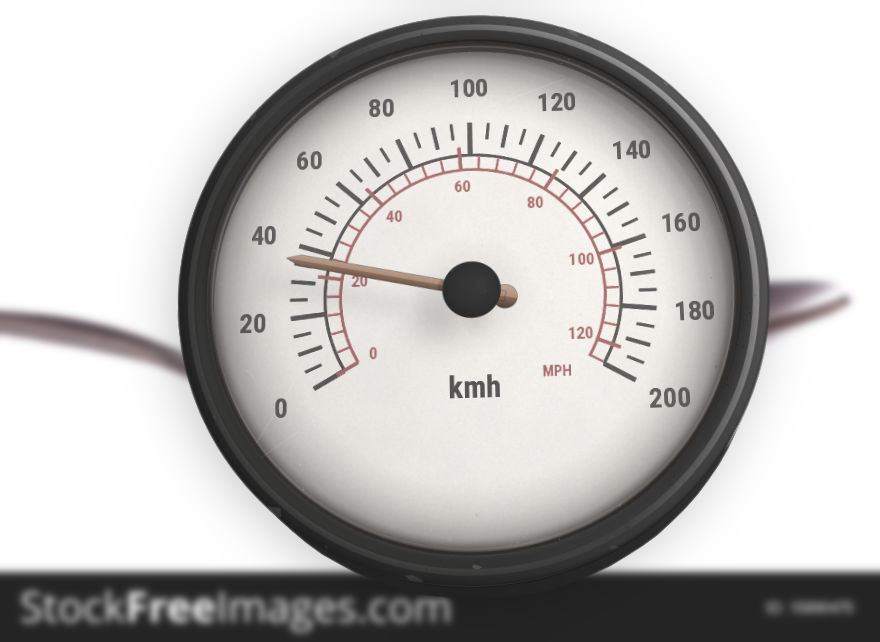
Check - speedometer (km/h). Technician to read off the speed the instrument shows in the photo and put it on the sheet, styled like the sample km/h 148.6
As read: km/h 35
